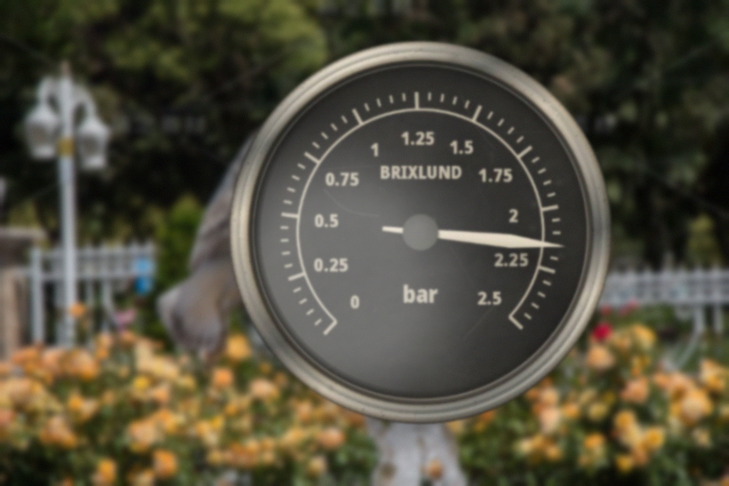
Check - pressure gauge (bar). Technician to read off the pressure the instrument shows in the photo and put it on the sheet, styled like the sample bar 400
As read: bar 2.15
